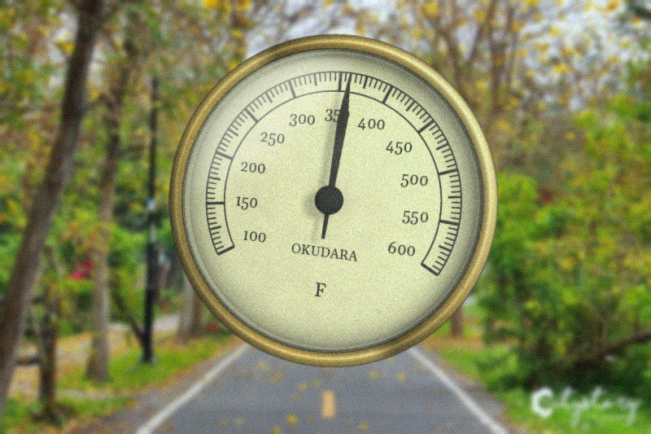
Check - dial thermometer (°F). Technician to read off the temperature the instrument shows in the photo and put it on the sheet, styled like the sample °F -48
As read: °F 360
